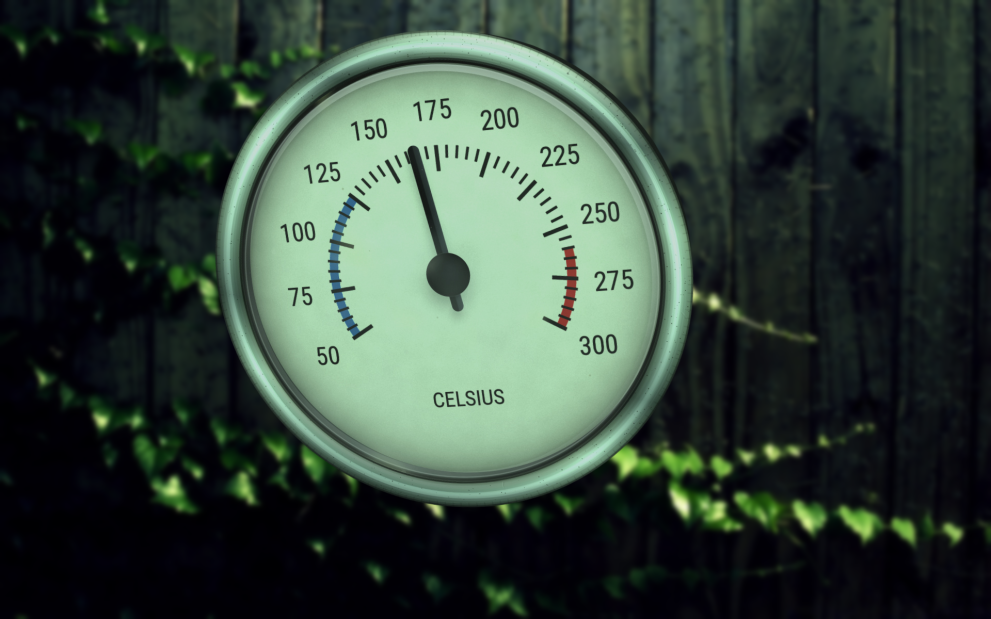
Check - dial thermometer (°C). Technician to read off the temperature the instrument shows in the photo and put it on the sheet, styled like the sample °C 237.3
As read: °C 165
